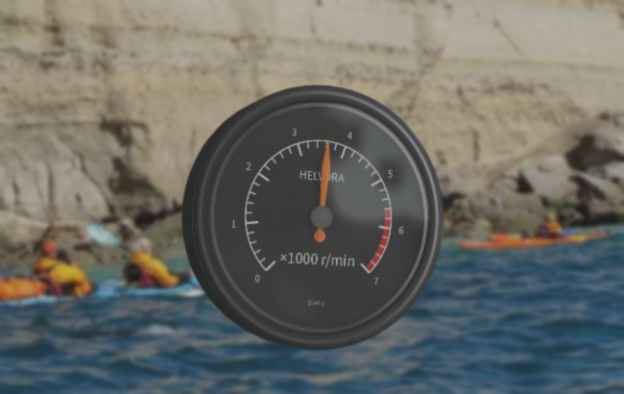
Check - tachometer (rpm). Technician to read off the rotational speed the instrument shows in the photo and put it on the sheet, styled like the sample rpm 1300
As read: rpm 3600
